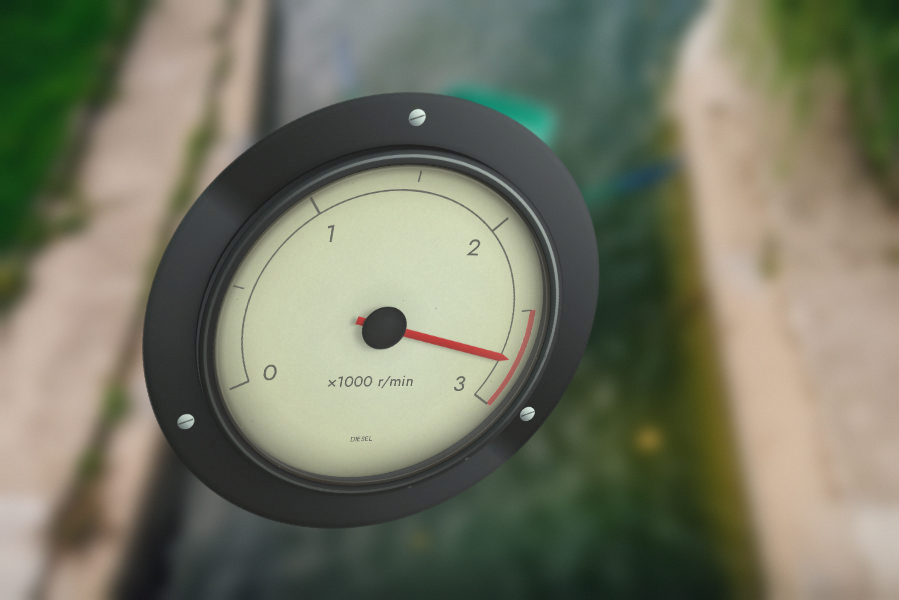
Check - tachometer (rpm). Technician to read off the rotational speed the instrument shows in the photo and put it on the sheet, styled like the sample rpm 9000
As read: rpm 2750
